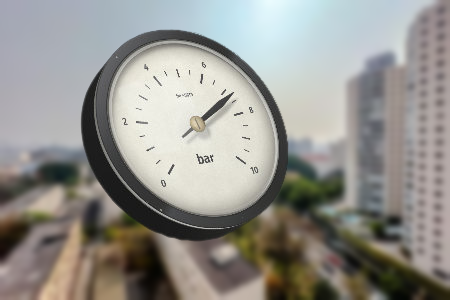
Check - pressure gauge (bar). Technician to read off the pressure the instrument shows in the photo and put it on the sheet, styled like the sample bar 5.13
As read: bar 7.25
